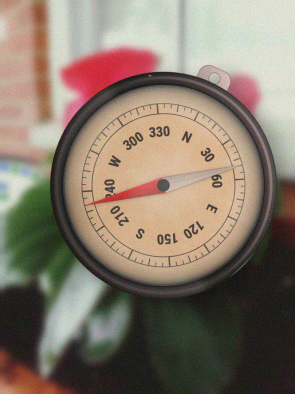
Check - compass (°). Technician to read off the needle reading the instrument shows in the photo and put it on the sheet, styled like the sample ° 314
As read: ° 230
